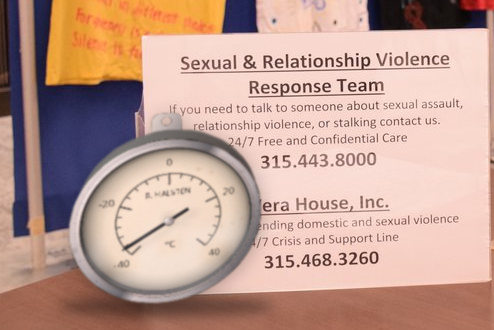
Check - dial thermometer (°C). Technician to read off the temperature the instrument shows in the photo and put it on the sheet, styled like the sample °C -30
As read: °C -36
